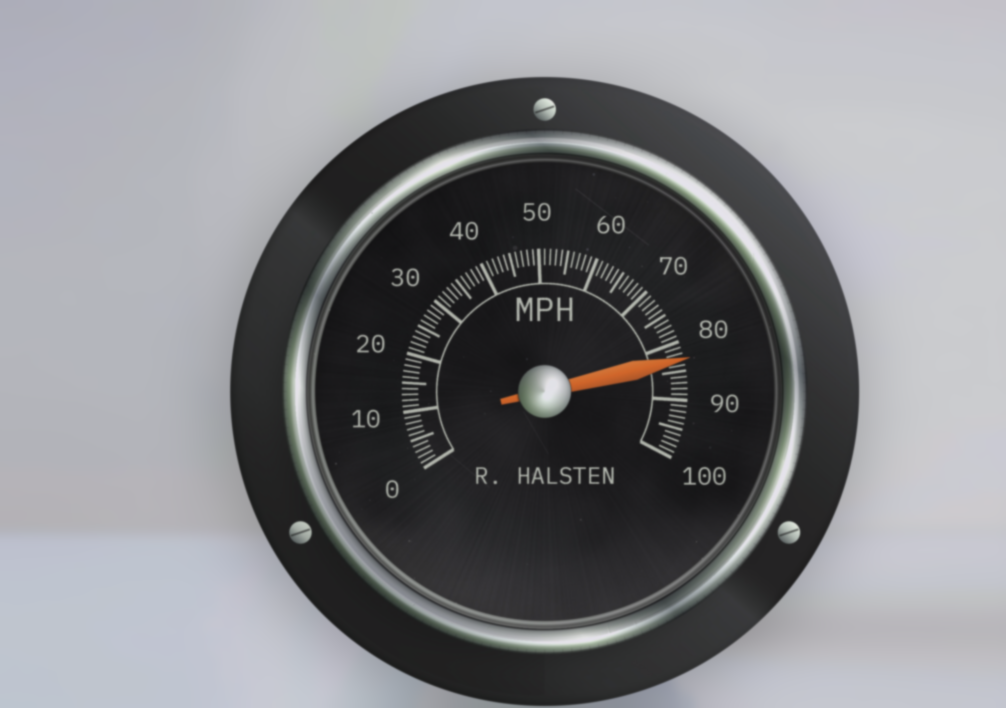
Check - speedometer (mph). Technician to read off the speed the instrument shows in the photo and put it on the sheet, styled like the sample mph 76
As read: mph 83
